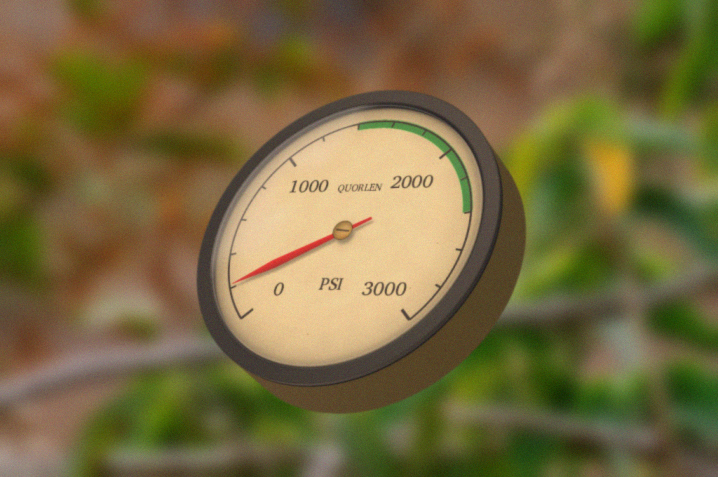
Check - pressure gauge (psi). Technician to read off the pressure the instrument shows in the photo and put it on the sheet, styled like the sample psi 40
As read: psi 200
